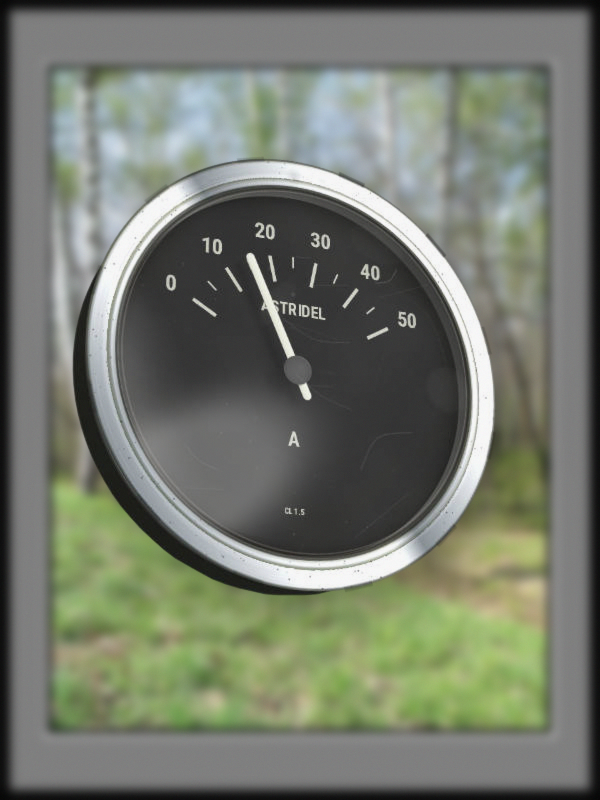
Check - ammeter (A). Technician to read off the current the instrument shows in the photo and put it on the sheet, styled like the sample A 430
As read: A 15
